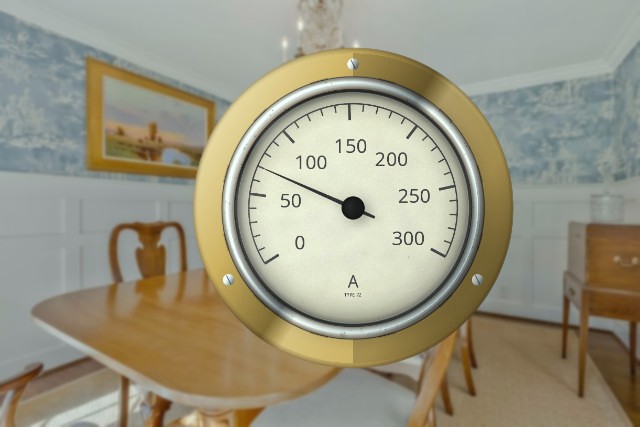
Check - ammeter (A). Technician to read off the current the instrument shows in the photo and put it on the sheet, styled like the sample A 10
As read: A 70
